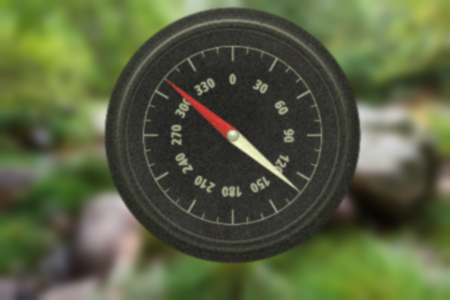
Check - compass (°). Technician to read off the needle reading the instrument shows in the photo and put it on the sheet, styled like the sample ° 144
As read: ° 310
